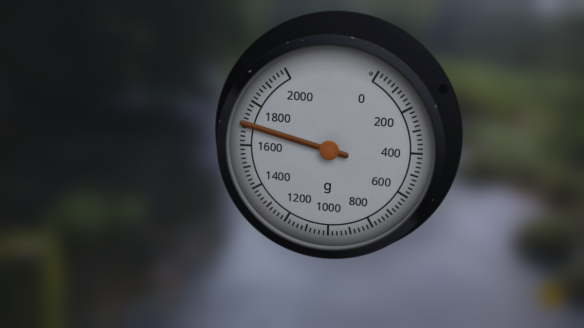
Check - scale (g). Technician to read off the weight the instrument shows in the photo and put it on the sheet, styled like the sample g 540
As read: g 1700
